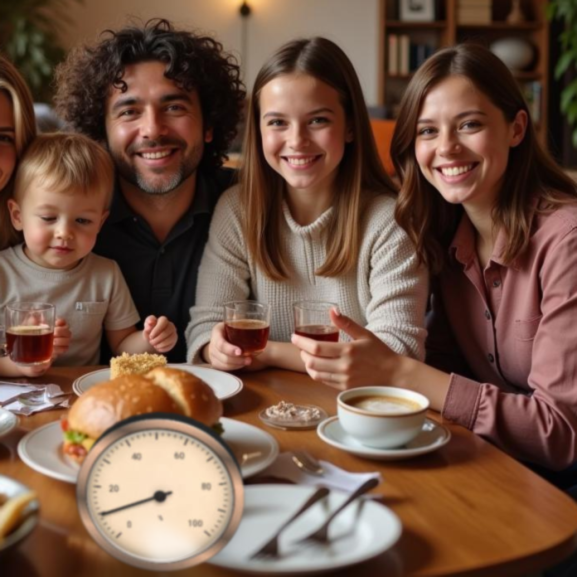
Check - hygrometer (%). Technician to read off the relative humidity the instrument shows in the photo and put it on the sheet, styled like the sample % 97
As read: % 10
